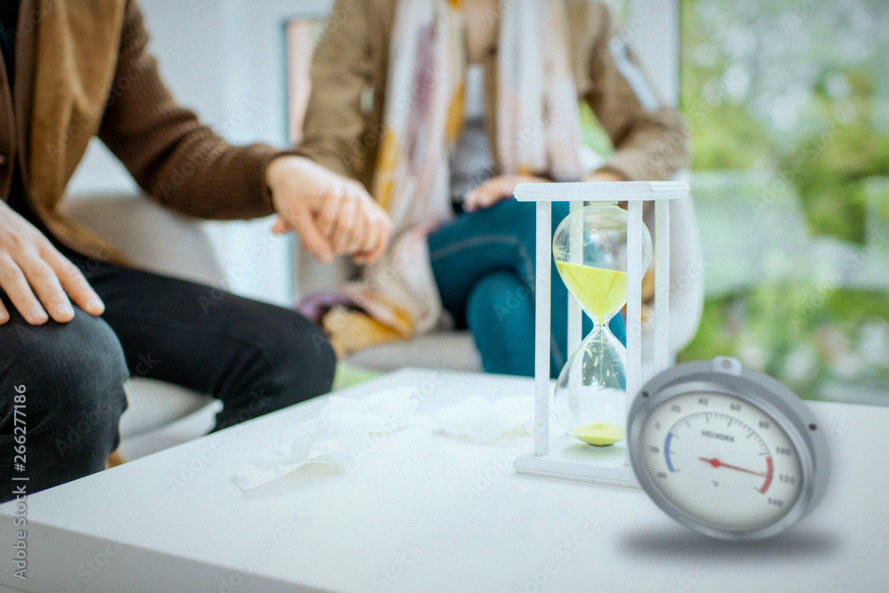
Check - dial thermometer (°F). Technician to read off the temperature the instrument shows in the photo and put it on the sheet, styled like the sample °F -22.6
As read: °F 120
